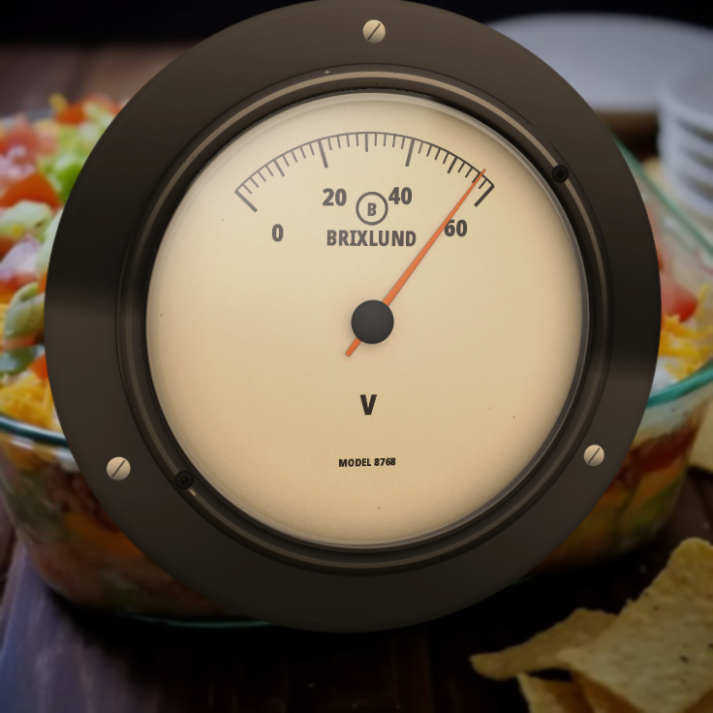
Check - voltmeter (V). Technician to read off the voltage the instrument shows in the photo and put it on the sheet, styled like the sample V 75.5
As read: V 56
